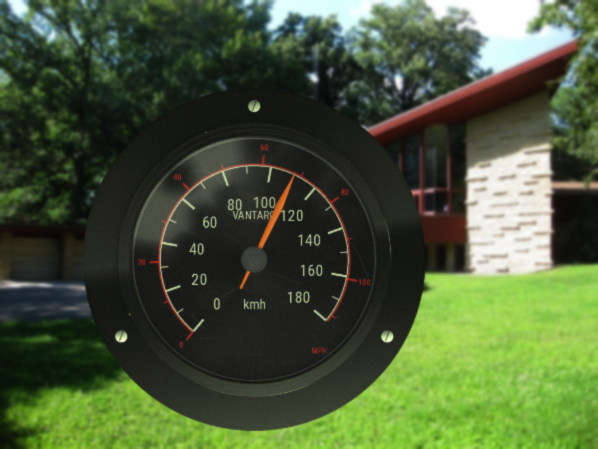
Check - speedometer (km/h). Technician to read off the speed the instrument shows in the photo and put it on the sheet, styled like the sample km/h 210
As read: km/h 110
